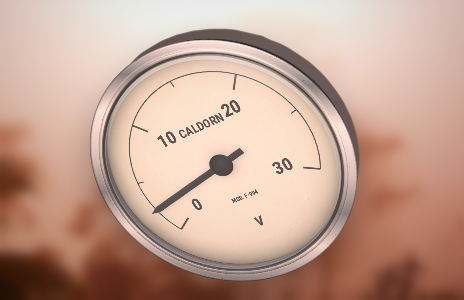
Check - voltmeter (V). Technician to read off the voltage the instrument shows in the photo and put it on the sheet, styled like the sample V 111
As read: V 2.5
